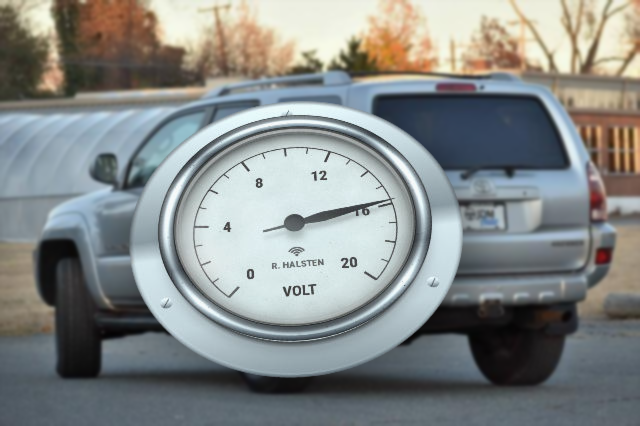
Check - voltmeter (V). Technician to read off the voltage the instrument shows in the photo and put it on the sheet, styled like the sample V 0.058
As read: V 16
